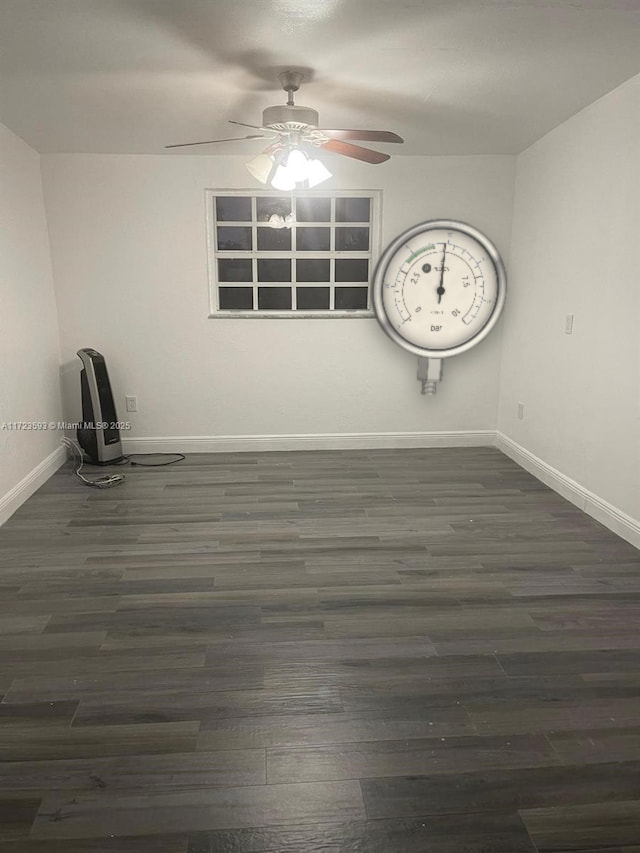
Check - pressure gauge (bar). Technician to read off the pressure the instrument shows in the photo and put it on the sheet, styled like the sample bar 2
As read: bar 5
